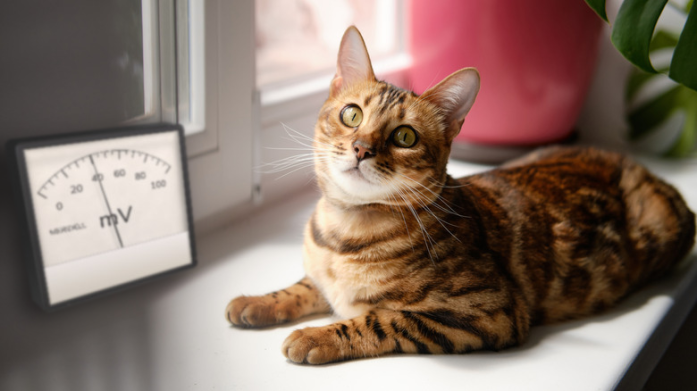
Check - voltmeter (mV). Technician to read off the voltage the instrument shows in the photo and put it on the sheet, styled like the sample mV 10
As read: mV 40
